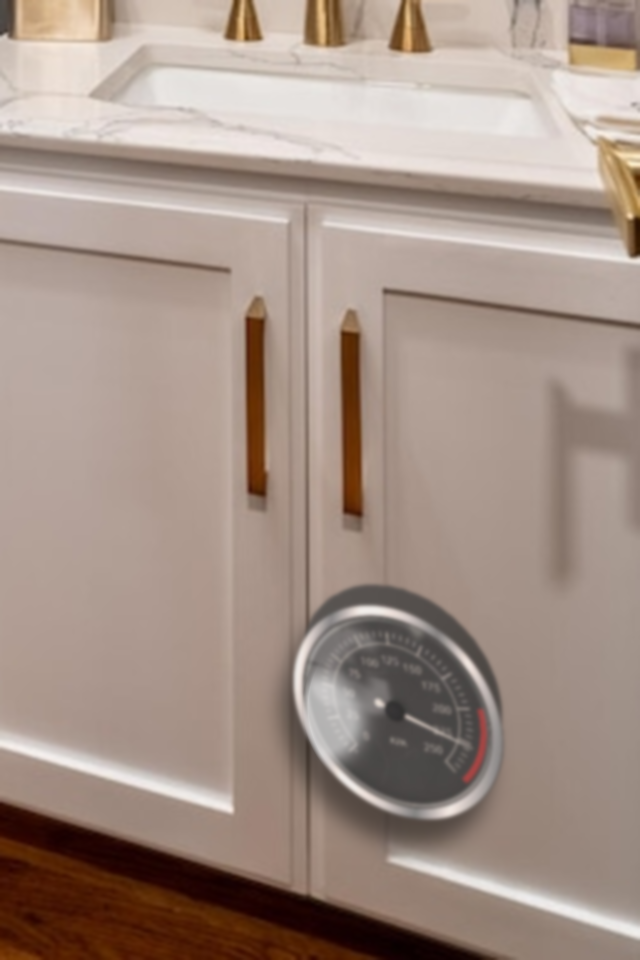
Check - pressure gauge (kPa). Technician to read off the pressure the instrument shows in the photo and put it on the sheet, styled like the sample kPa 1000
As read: kPa 225
